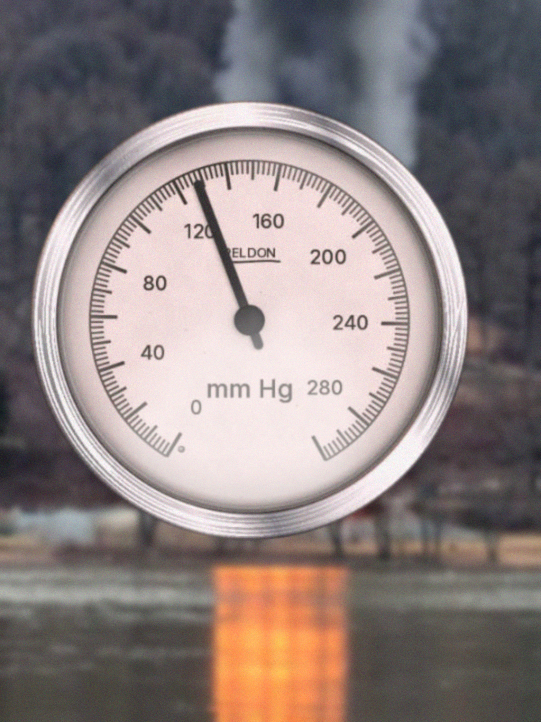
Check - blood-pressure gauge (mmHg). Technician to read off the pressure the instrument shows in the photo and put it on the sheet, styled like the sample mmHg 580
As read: mmHg 128
